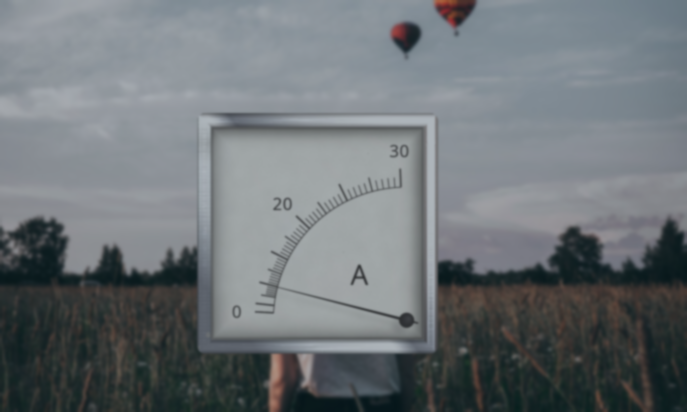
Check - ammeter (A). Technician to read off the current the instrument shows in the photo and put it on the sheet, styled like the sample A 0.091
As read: A 10
